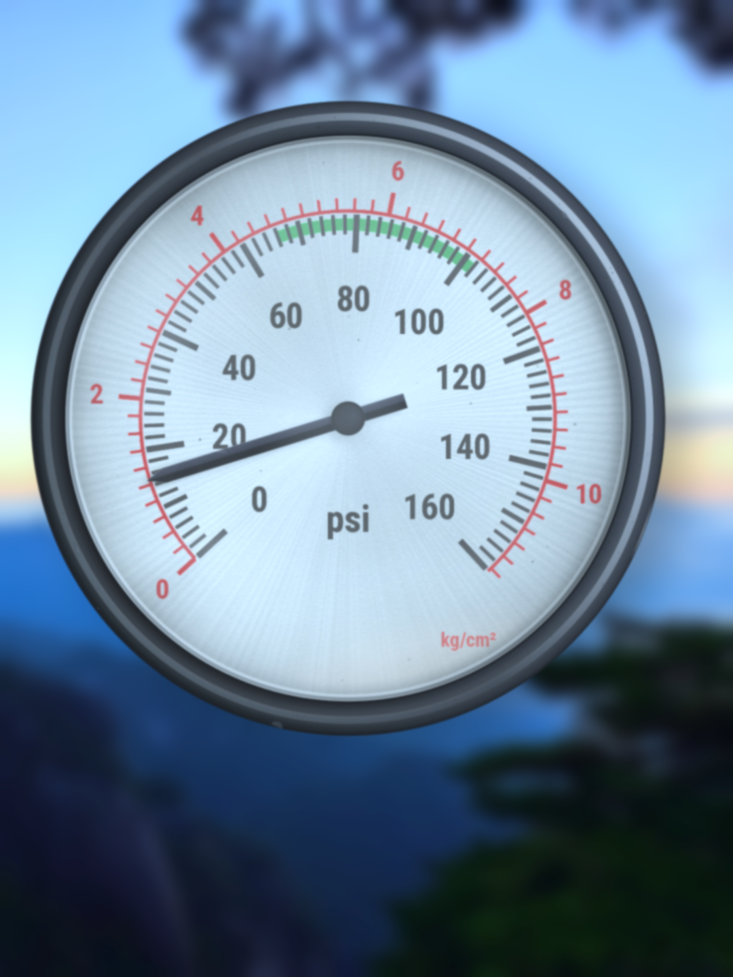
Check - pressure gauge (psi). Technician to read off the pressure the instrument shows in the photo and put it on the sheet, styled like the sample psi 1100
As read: psi 15
